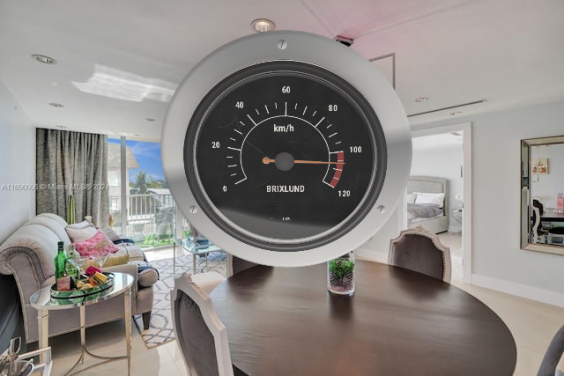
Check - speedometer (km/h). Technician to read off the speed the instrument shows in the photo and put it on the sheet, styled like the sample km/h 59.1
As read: km/h 105
